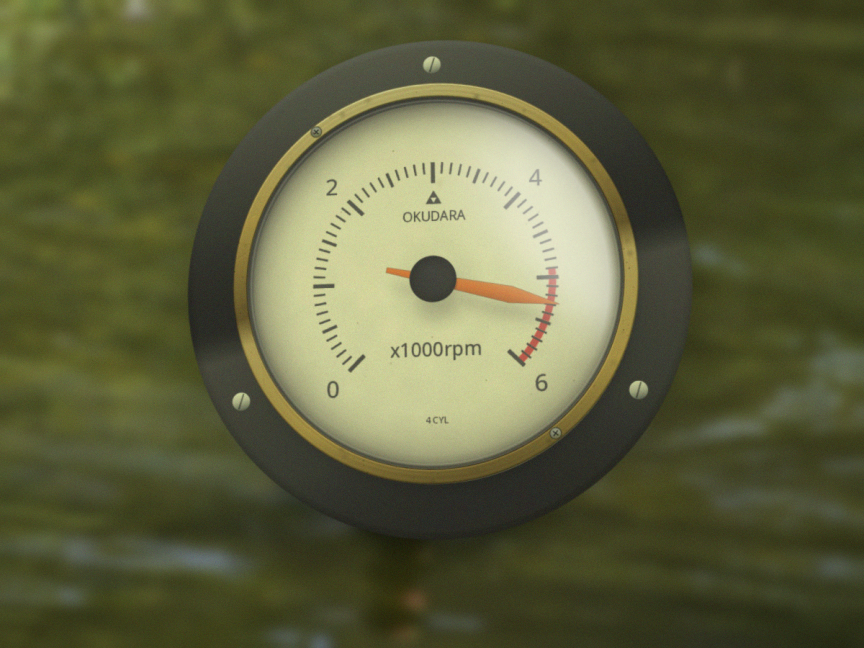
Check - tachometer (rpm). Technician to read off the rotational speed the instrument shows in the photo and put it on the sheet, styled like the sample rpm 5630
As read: rpm 5300
